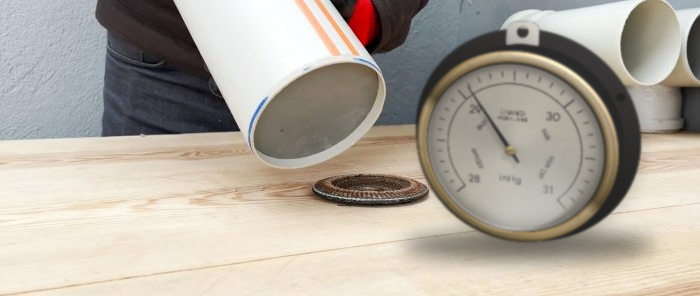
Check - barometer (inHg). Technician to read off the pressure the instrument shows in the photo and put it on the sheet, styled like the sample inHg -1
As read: inHg 29.1
